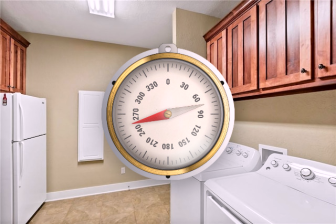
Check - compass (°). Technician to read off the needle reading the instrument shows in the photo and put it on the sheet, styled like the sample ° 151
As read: ° 255
